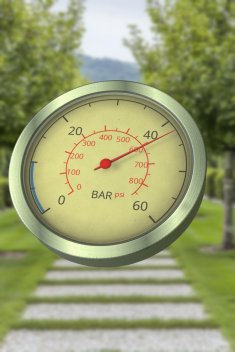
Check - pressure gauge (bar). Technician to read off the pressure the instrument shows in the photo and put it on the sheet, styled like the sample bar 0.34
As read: bar 42.5
